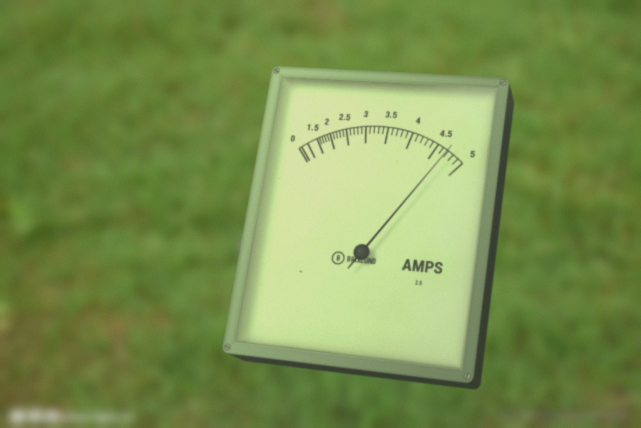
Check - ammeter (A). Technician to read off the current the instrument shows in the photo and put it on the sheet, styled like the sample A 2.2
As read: A 4.7
